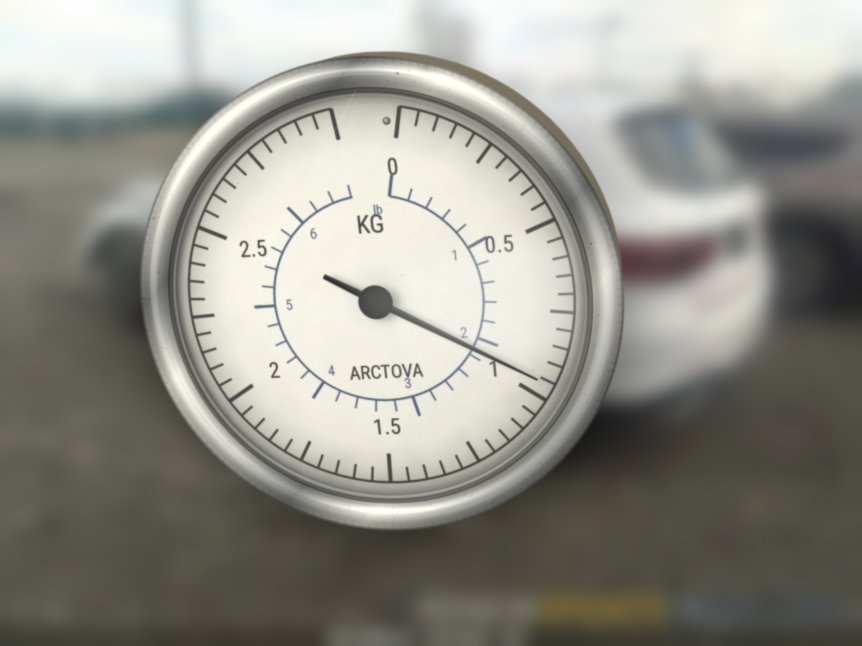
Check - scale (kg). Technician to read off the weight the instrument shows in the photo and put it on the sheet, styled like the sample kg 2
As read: kg 0.95
